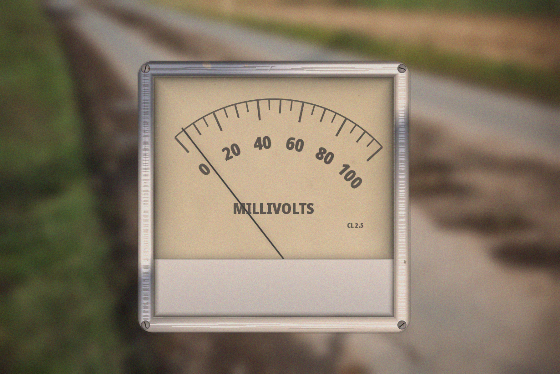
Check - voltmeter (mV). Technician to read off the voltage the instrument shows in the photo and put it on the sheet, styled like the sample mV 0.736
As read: mV 5
